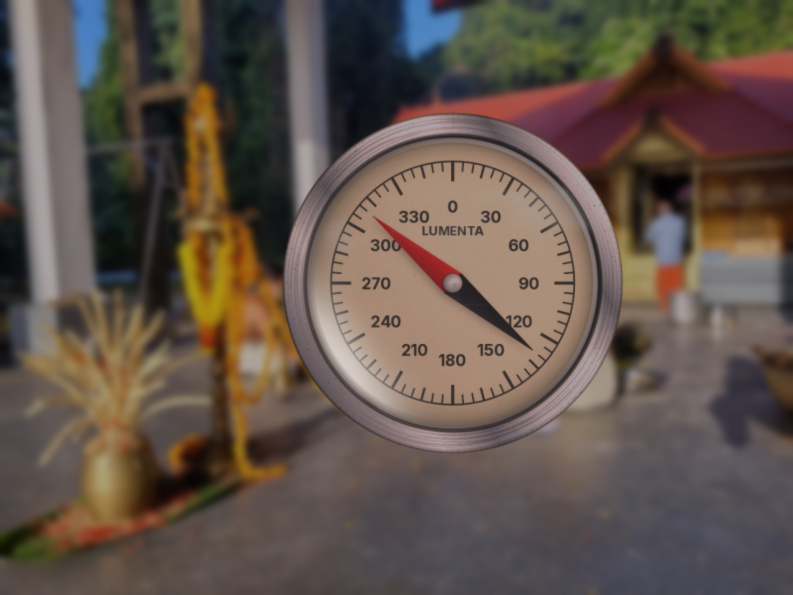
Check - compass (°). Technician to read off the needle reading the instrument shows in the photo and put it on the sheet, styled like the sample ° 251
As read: ° 310
